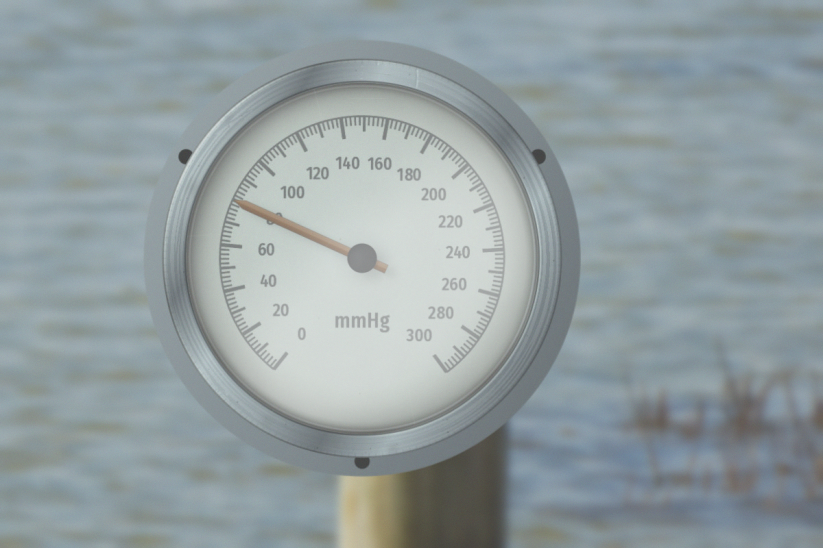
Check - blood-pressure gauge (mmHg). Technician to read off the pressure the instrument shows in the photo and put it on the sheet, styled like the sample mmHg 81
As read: mmHg 80
